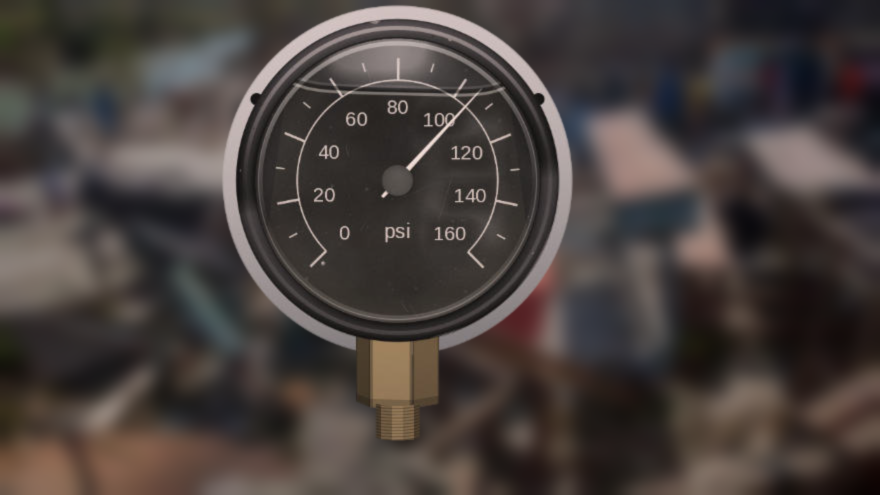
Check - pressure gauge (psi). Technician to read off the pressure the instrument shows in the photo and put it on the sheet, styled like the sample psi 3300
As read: psi 105
